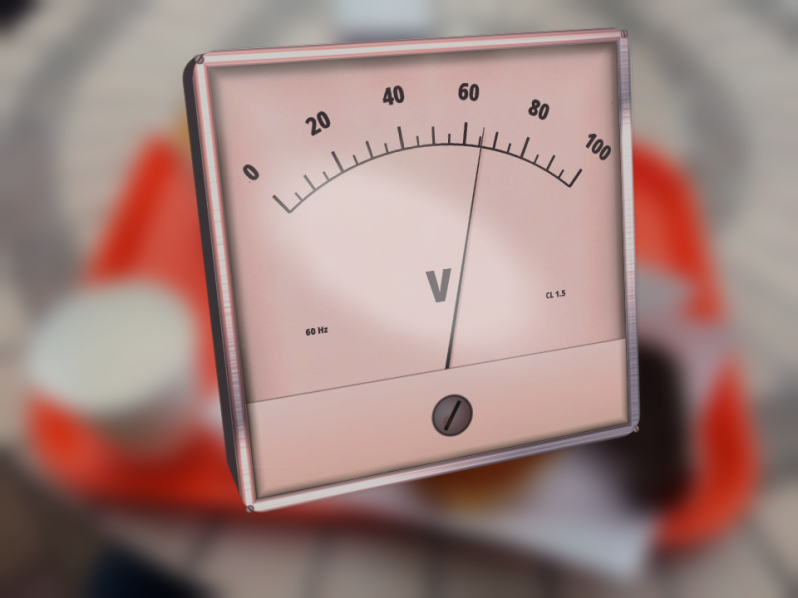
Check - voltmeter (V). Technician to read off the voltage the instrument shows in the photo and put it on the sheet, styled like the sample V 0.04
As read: V 65
